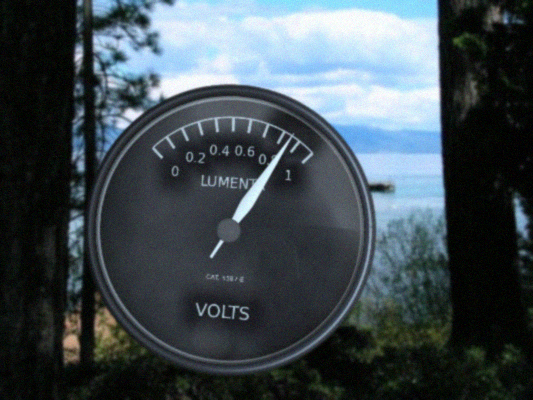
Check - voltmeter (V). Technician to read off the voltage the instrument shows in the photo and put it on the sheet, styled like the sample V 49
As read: V 0.85
